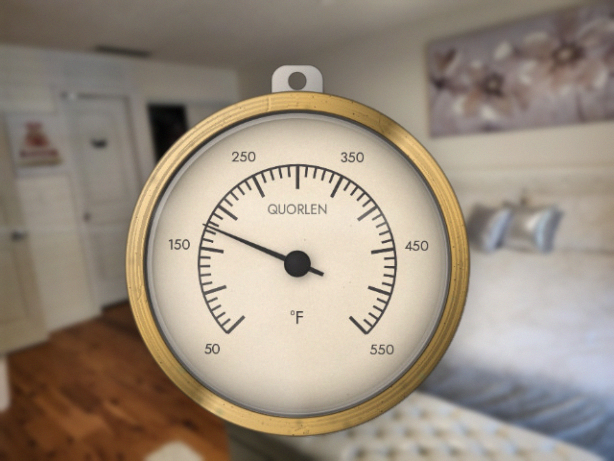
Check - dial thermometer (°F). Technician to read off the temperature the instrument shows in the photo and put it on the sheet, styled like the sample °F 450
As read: °F 175
